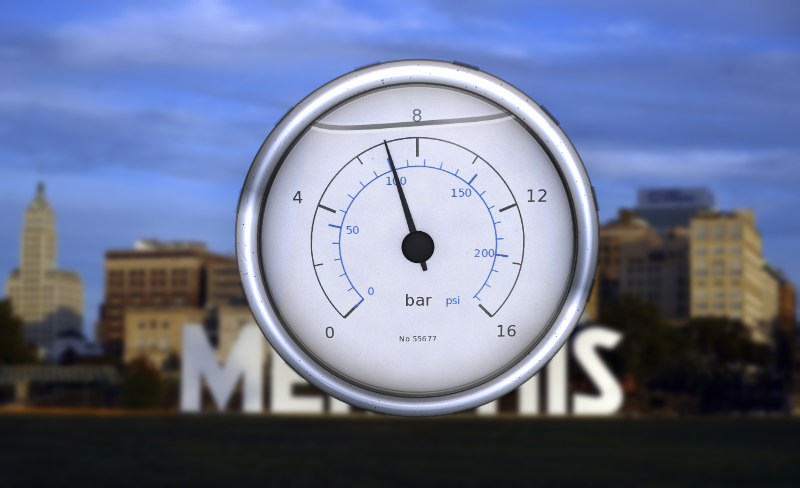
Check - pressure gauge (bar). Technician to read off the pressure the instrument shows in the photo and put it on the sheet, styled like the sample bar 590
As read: bar 7
